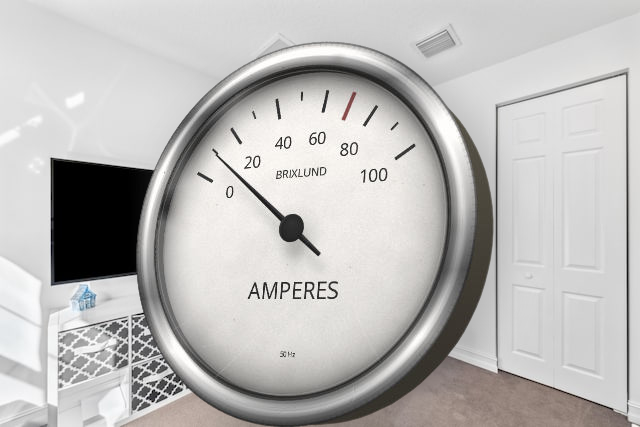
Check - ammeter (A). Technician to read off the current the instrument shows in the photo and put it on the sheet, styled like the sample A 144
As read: A 10
